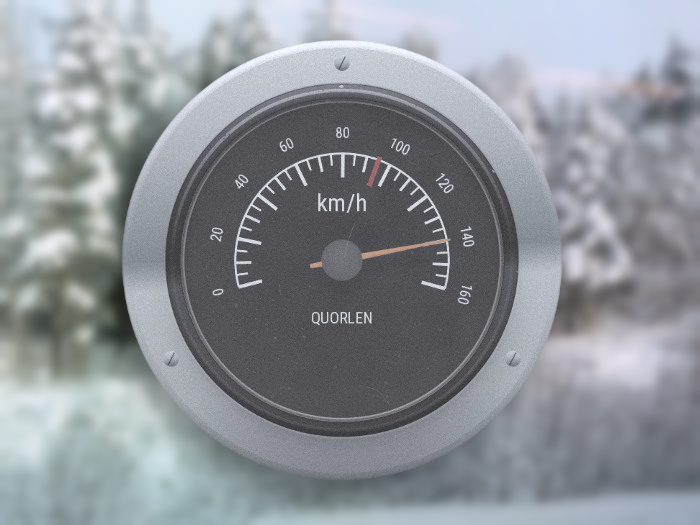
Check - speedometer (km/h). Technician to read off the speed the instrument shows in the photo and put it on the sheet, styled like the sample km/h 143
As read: km/h 140
